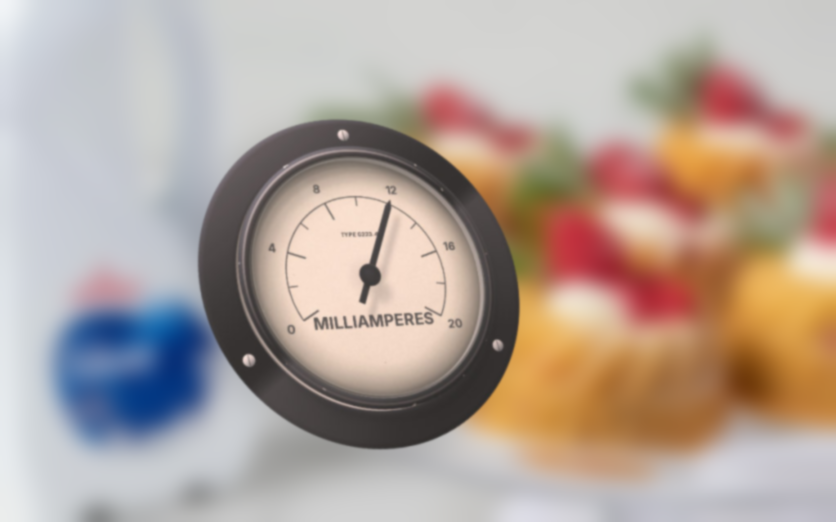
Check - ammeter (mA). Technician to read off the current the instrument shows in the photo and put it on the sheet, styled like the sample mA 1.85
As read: mA 12
